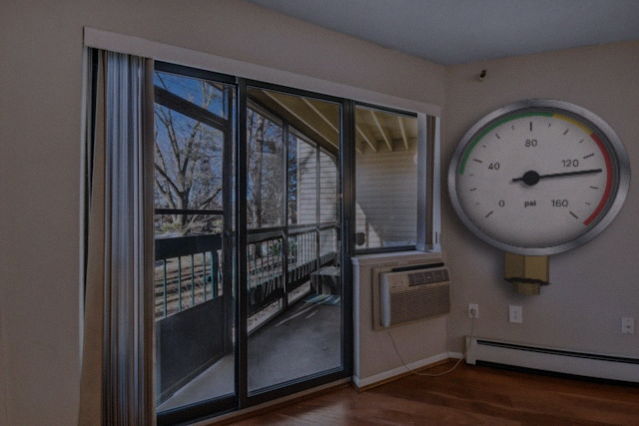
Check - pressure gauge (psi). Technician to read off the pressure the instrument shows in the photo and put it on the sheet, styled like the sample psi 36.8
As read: psi 130
